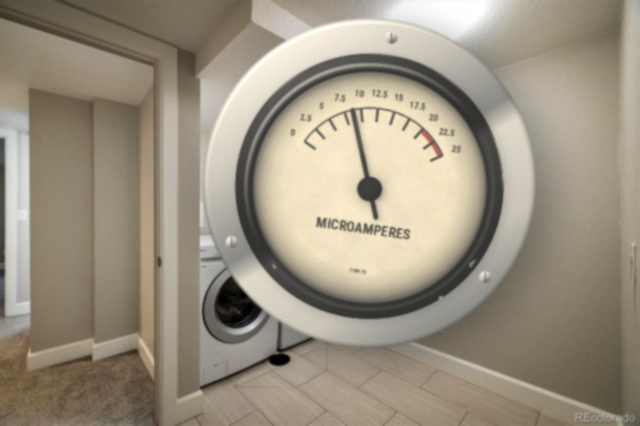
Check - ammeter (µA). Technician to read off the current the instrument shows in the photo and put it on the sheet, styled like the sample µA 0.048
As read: µA 8.75
